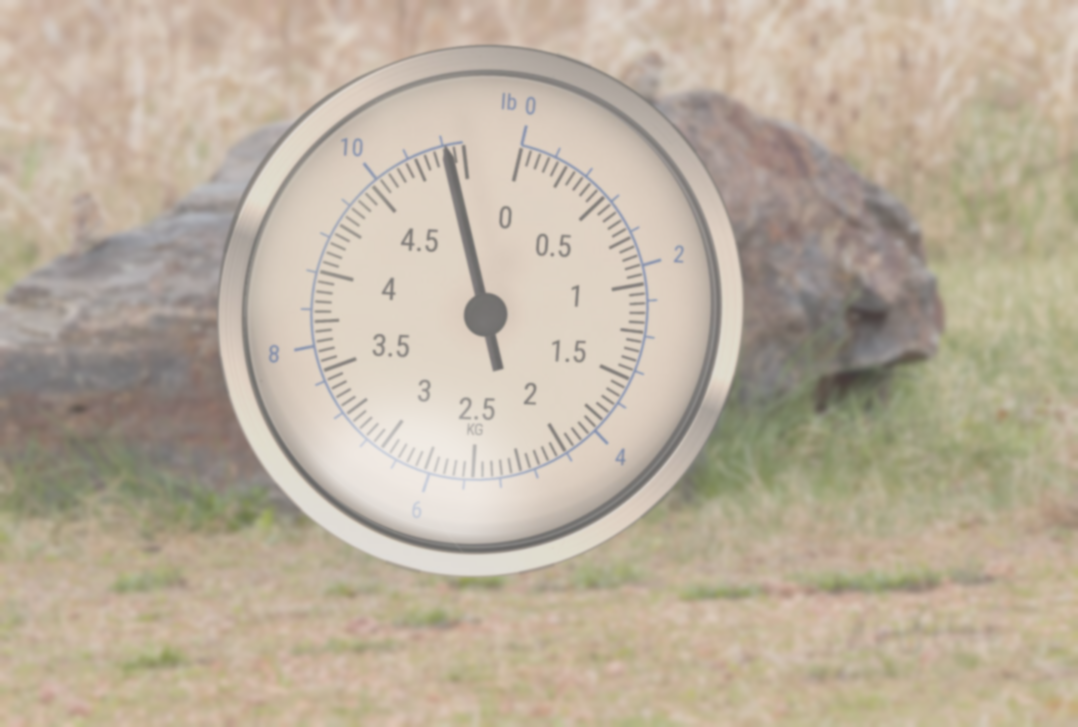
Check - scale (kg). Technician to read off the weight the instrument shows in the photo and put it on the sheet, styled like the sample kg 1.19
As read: kg 4.9
